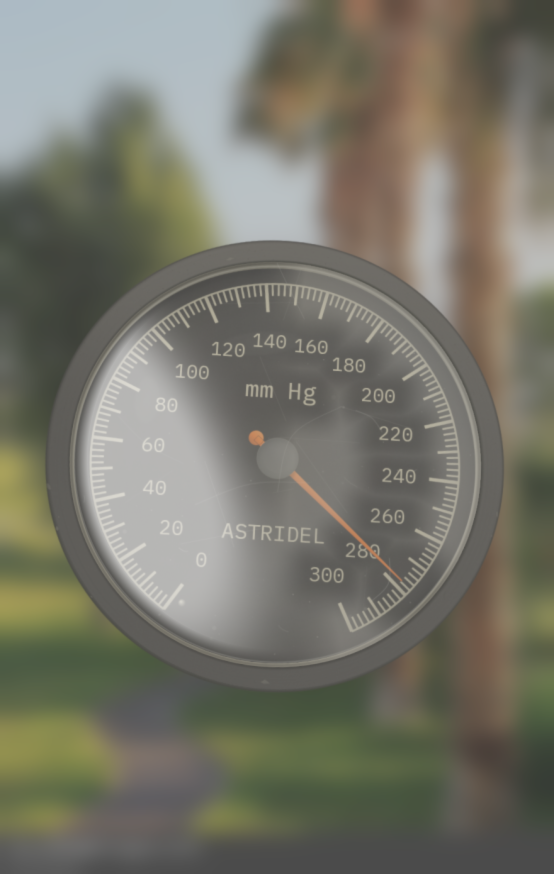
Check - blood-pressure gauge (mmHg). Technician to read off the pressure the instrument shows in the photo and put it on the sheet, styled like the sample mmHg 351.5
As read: mmHg 278
